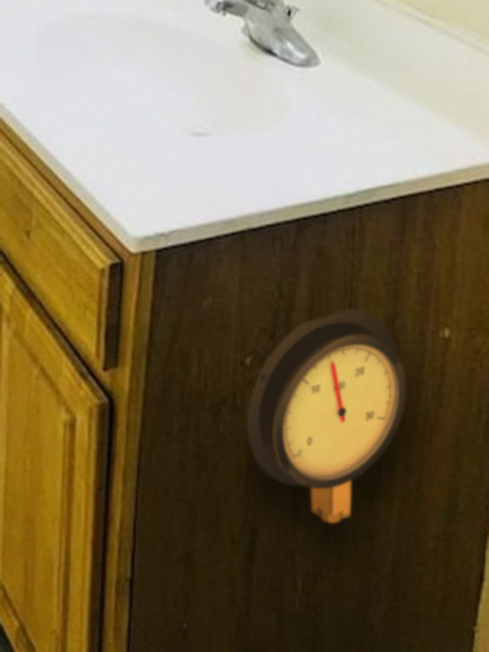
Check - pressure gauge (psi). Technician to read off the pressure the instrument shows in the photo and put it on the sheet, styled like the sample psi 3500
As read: psi 14
